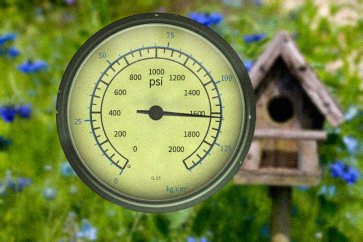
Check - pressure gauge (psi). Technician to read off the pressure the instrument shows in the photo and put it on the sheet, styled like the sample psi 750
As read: psi 1625
